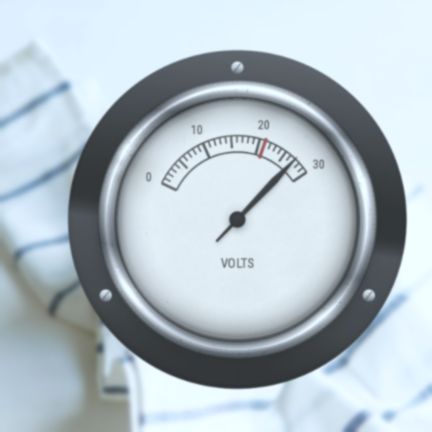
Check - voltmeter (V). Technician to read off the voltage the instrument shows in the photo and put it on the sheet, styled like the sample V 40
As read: V 27
